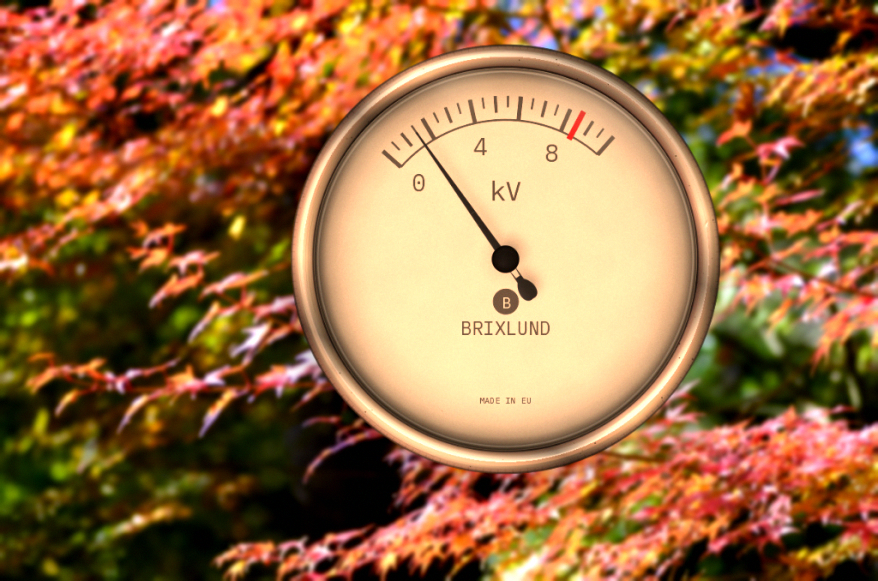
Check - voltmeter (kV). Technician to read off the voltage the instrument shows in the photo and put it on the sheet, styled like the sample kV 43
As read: kV 1.5
